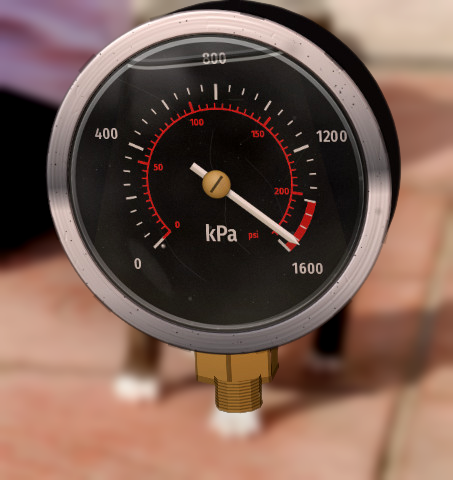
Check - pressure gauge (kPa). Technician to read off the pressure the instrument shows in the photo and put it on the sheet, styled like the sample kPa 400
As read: kPa 1550
